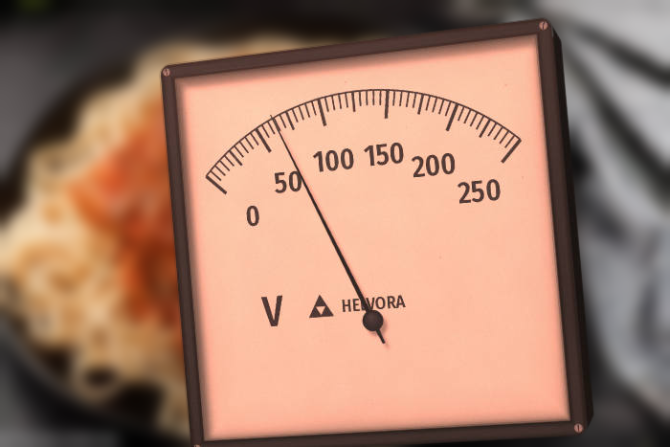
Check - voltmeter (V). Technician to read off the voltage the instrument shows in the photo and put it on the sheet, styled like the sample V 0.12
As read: V 65
